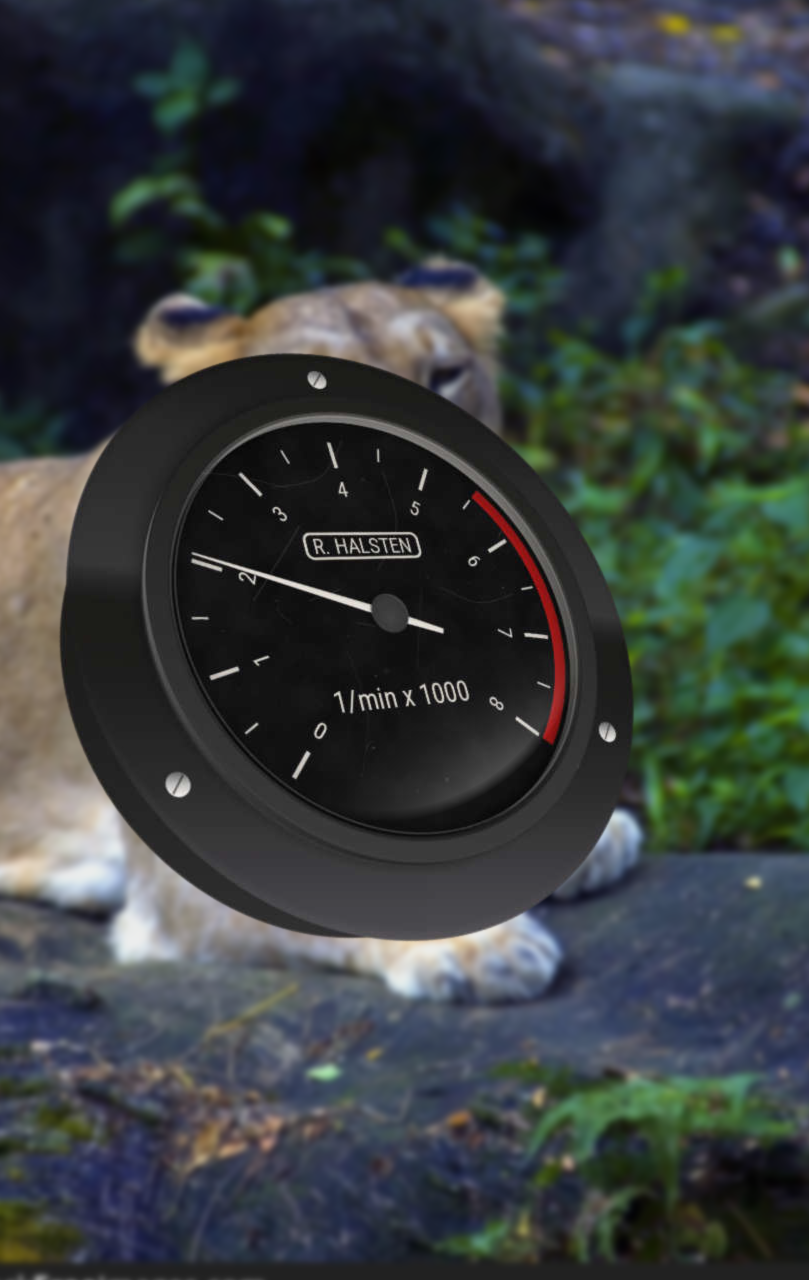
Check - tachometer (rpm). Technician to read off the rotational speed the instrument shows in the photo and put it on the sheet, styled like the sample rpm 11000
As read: rpm 2000
